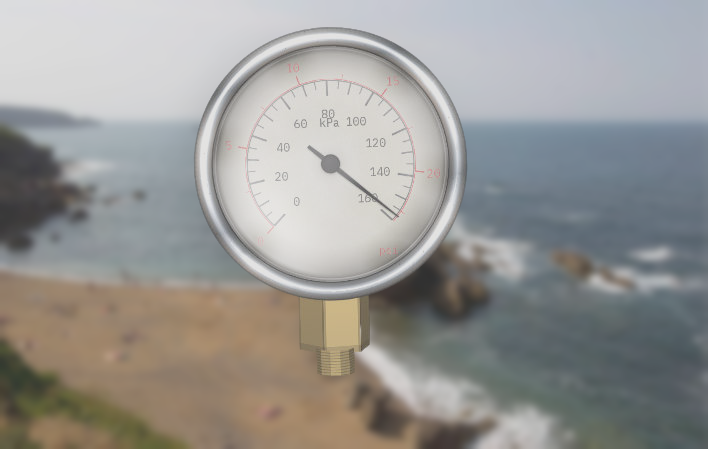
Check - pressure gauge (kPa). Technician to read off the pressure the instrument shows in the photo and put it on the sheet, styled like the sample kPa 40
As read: kPa 157.5
